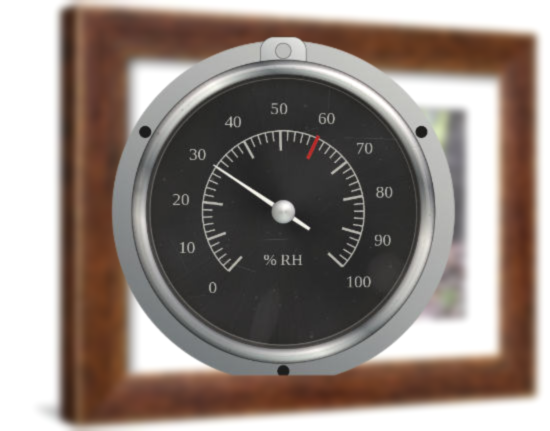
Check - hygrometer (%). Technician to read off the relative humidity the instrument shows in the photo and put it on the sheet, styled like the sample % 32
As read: % 30
